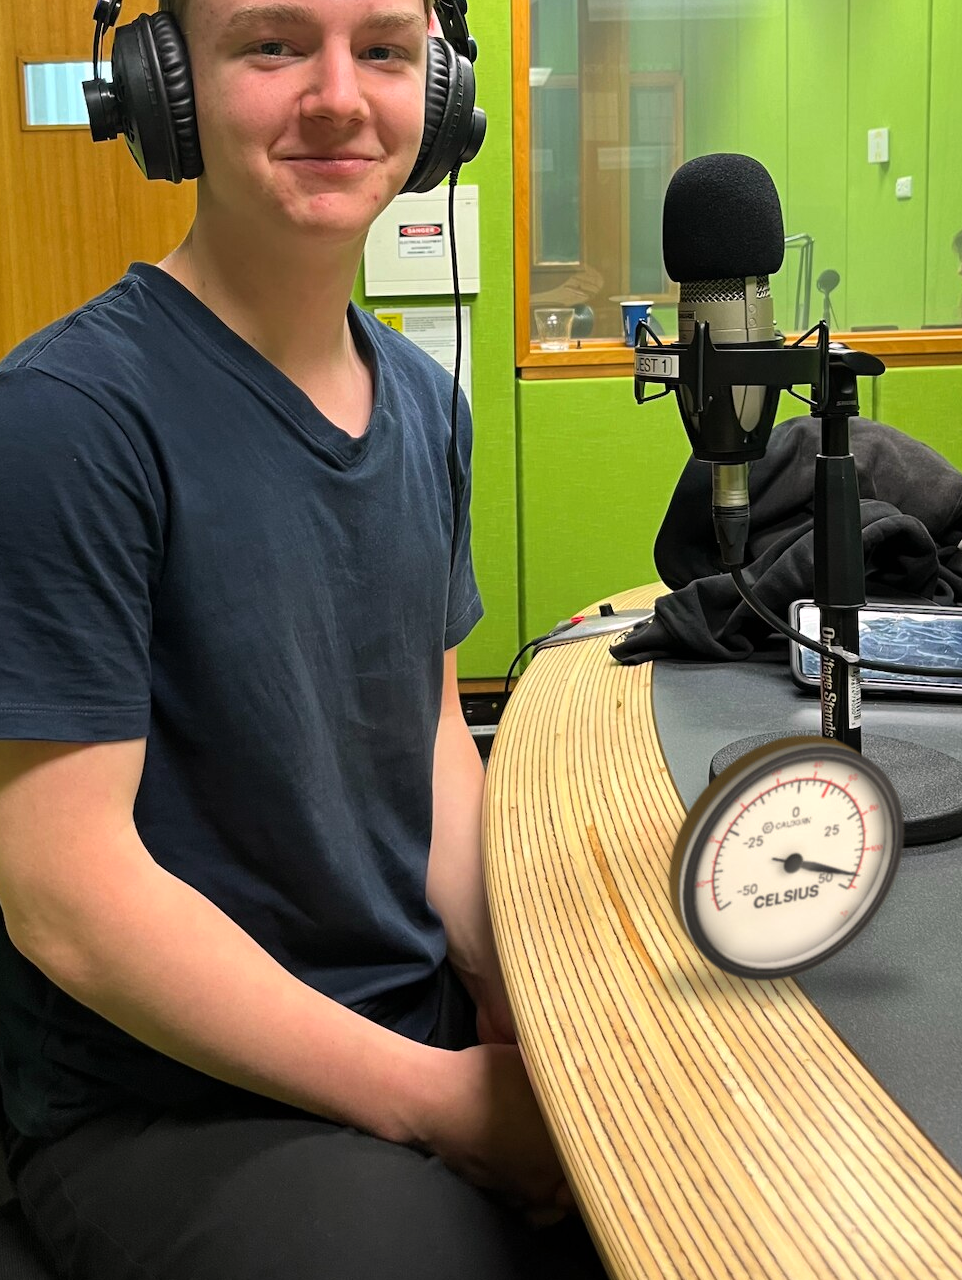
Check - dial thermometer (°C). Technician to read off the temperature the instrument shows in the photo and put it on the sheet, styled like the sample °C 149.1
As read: °C 45
